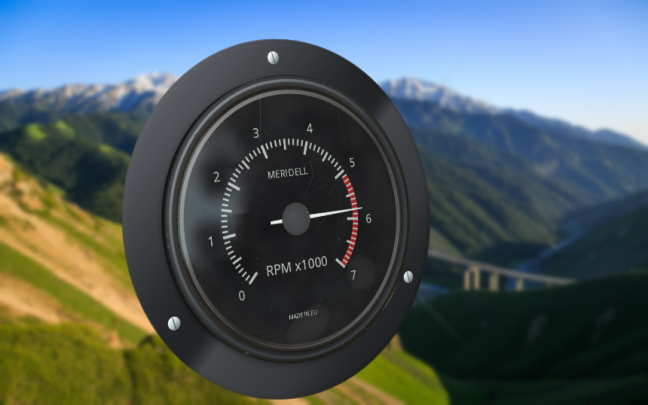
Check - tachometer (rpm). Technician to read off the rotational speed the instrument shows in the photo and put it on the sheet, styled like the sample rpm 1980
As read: rpm 5800
